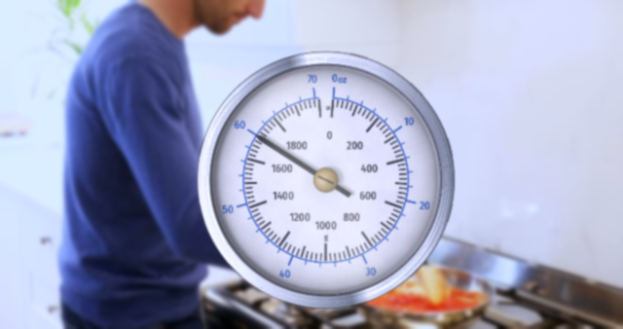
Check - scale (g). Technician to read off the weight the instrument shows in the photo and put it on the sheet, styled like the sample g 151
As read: g 1700
